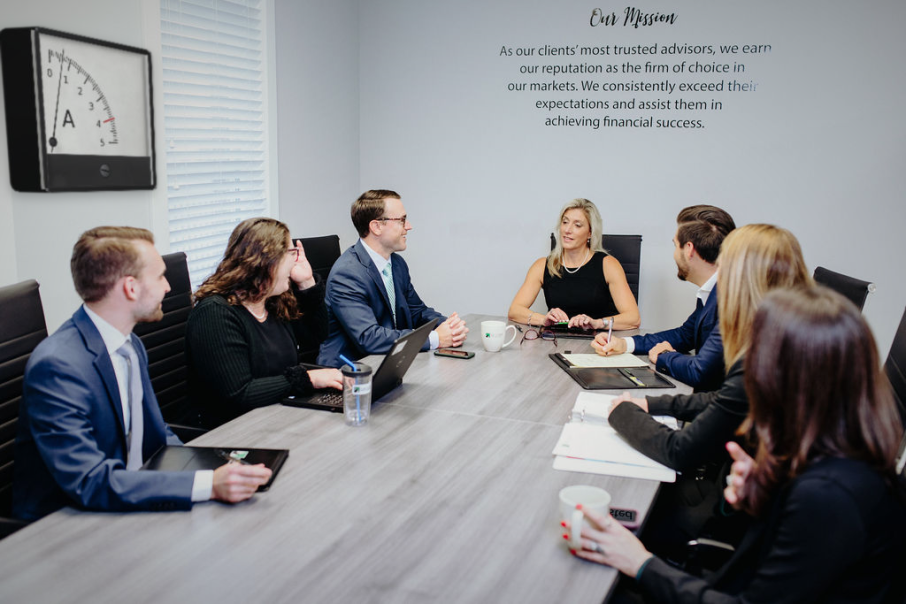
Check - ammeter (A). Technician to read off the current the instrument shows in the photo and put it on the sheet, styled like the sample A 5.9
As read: A 0.5
